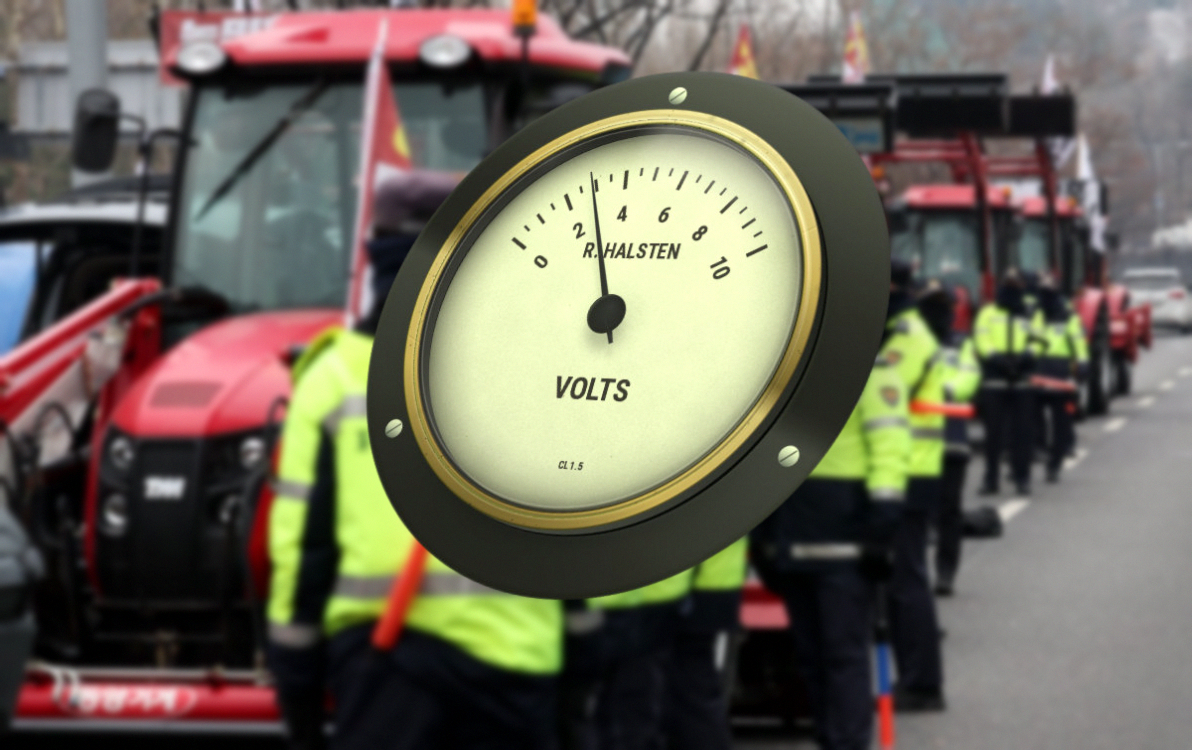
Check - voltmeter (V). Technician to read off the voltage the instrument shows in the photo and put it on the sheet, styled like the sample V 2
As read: V 3
